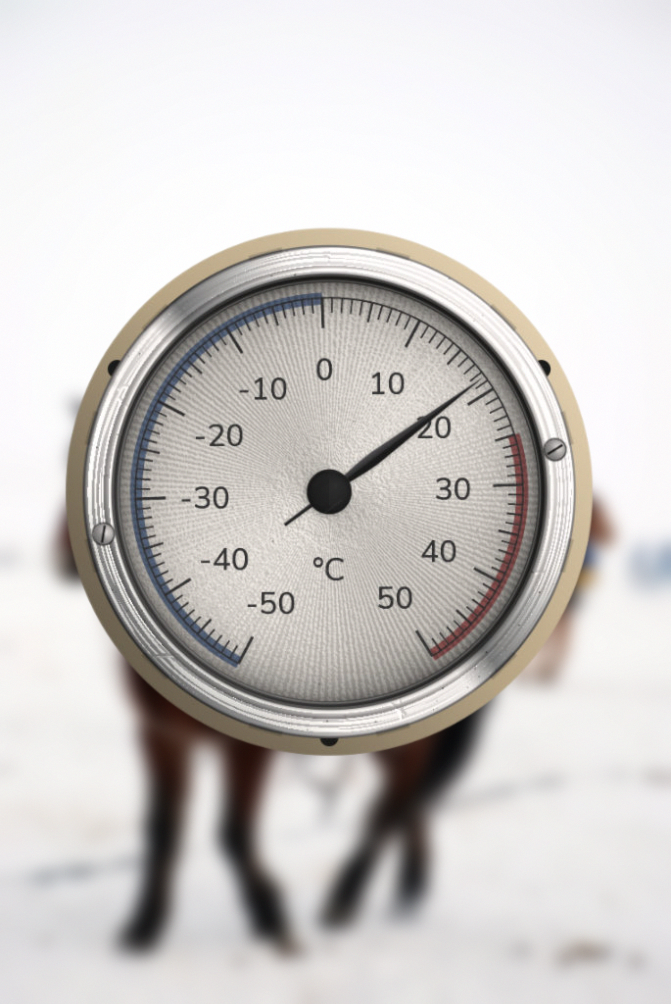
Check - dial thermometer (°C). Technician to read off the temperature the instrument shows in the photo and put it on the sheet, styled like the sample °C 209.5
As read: °C 18.5
